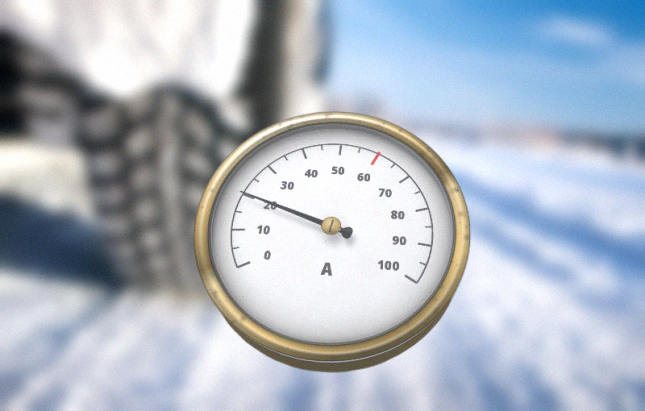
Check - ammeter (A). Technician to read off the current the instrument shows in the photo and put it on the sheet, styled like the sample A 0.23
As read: A 20
